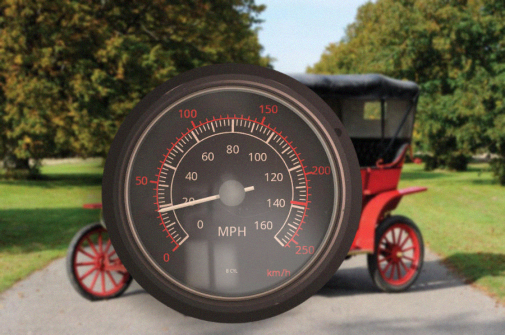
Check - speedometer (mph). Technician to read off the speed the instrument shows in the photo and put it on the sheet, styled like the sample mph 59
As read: mph 18
